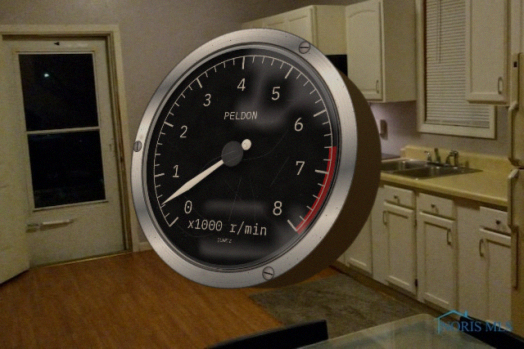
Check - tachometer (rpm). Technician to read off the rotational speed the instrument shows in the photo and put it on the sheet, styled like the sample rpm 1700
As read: rpm 400
